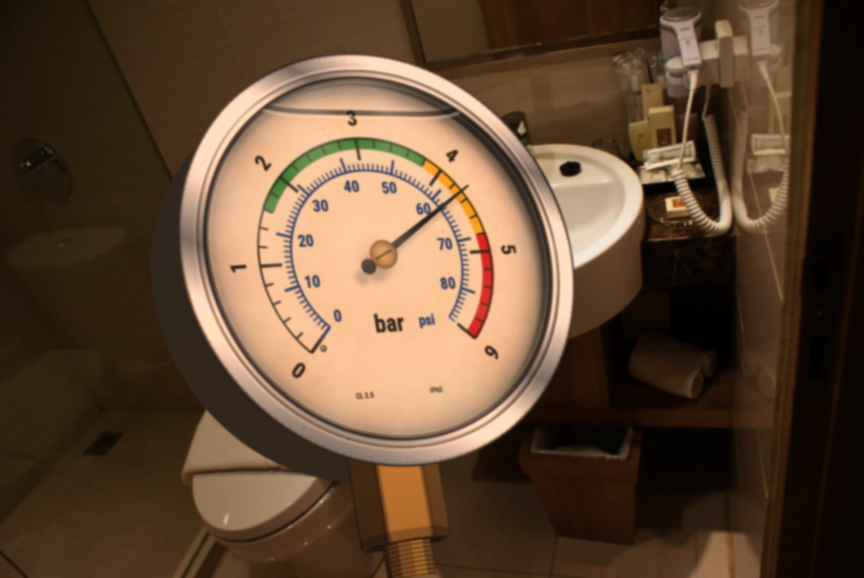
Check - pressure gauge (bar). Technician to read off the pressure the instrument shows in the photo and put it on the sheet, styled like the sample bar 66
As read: bar 4.3
